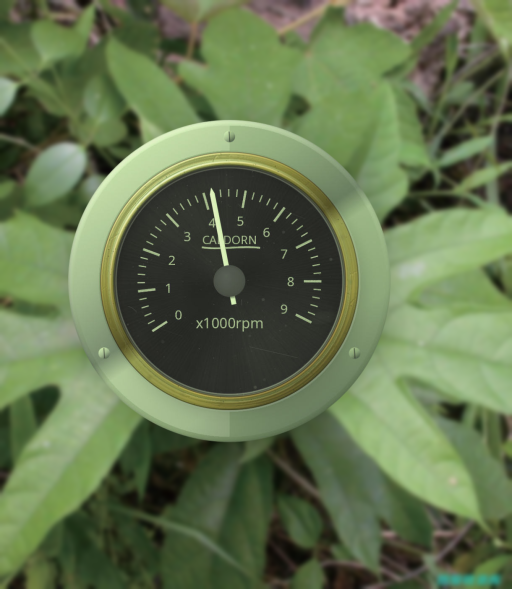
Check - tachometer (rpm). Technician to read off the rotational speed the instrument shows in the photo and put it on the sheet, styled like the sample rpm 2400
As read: rpm 4200
